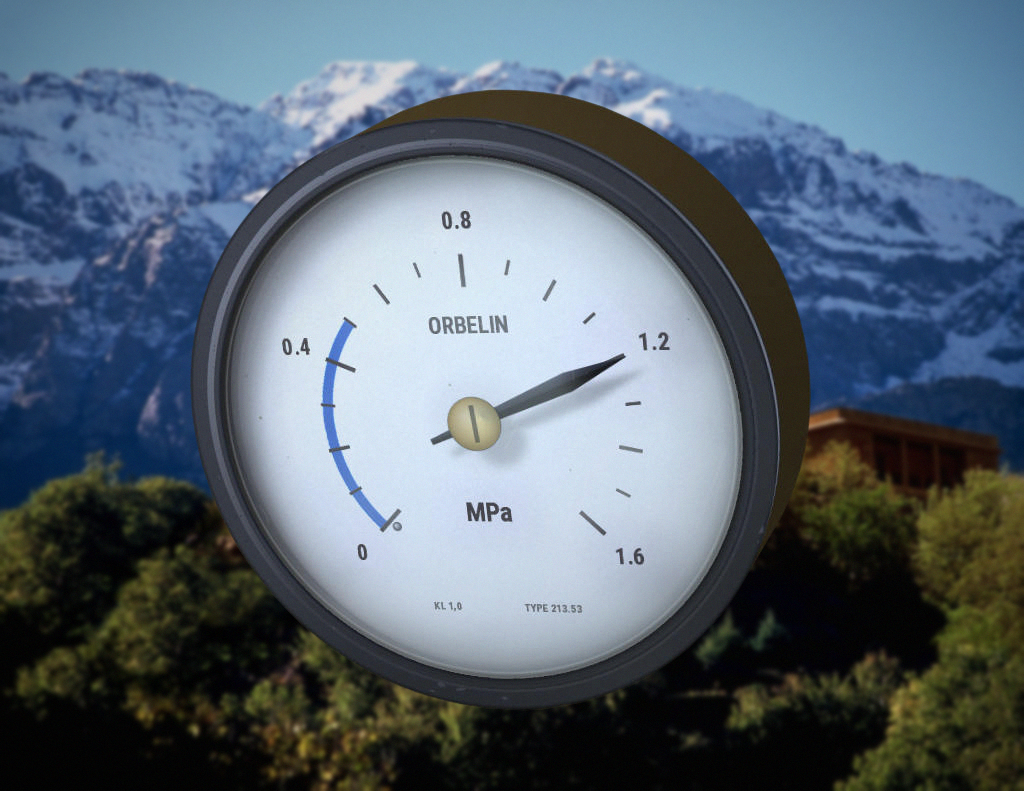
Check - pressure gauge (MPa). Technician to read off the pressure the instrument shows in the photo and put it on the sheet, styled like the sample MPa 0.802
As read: MPa 1.2
